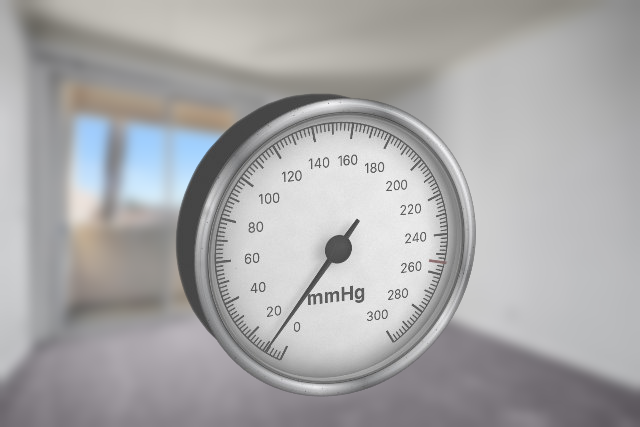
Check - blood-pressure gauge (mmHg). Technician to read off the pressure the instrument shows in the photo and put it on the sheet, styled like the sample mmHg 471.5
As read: mmHg 10
